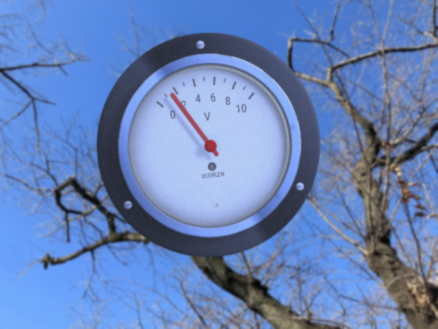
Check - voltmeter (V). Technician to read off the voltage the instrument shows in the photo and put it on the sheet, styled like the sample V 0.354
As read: V 1.5
